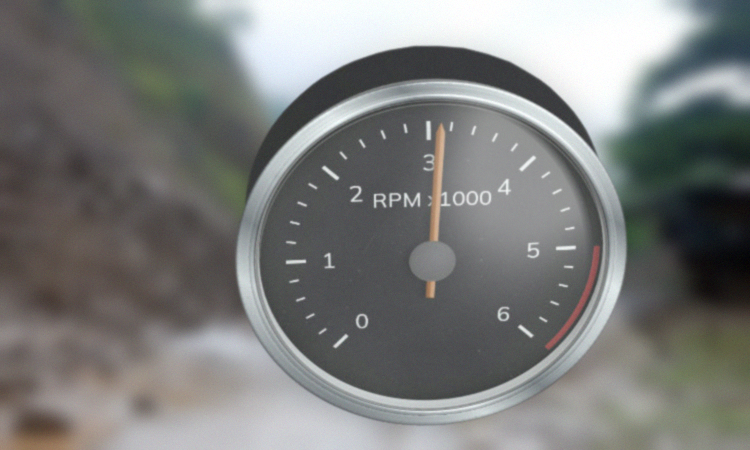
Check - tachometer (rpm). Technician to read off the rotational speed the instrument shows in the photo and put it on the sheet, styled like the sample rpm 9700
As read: rpm 3100
